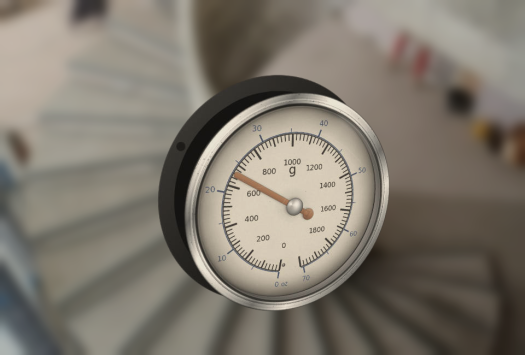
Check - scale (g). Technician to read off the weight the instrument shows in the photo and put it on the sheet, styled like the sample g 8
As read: g 660
